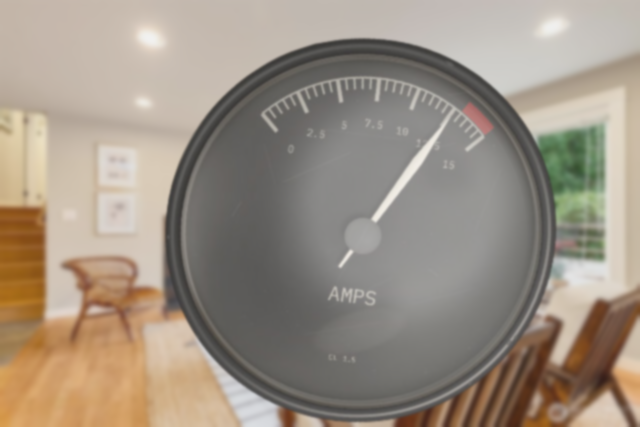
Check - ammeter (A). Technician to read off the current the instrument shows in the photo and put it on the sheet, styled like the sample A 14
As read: A 12.5
